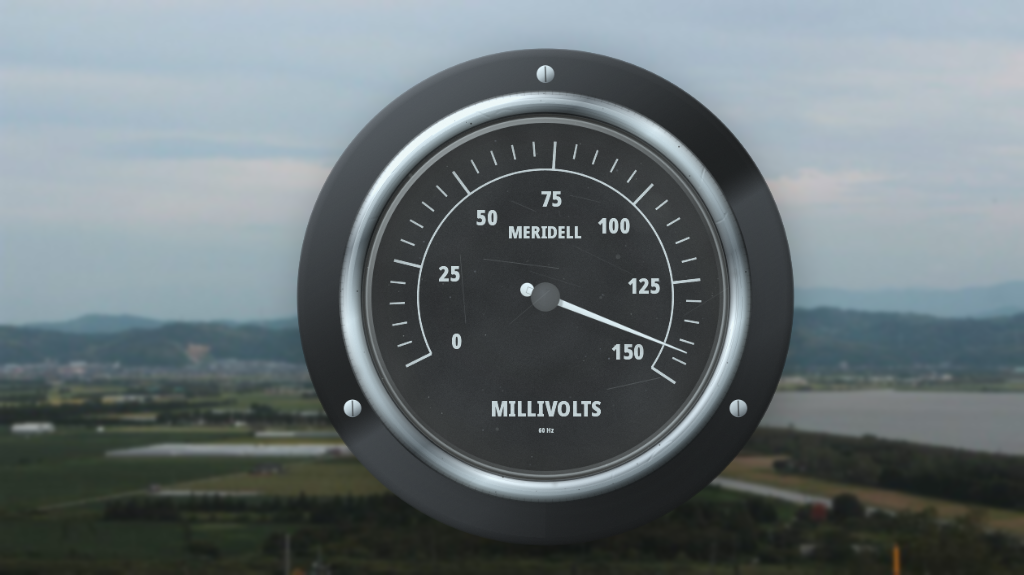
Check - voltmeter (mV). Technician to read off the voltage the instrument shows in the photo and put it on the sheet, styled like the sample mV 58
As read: mV 142.5
